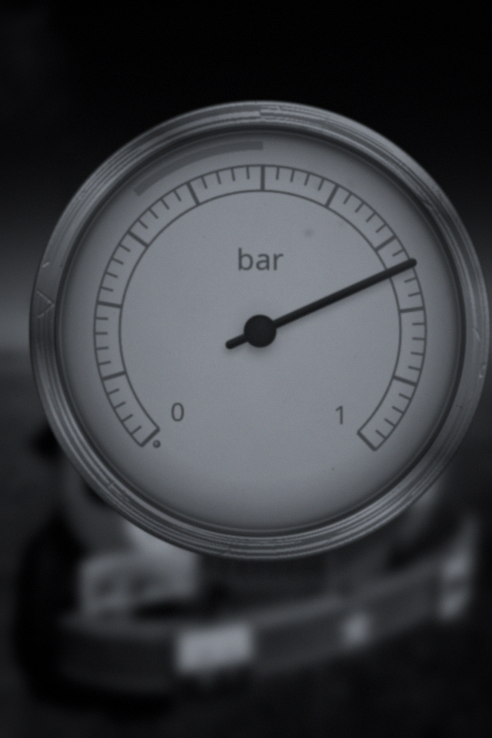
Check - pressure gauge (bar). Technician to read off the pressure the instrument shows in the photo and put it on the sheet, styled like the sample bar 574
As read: bar 0.74
